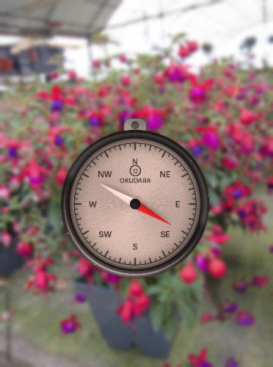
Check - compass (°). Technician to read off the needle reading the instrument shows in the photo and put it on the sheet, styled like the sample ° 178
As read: ° 120
